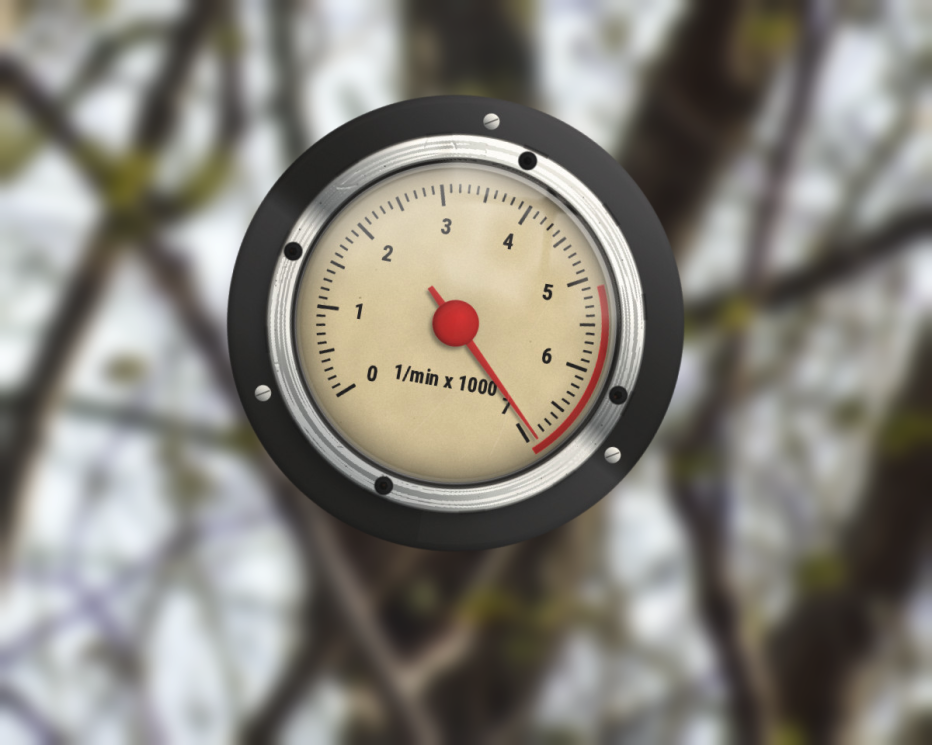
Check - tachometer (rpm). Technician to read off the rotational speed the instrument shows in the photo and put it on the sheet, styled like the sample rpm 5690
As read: rpm 6900
